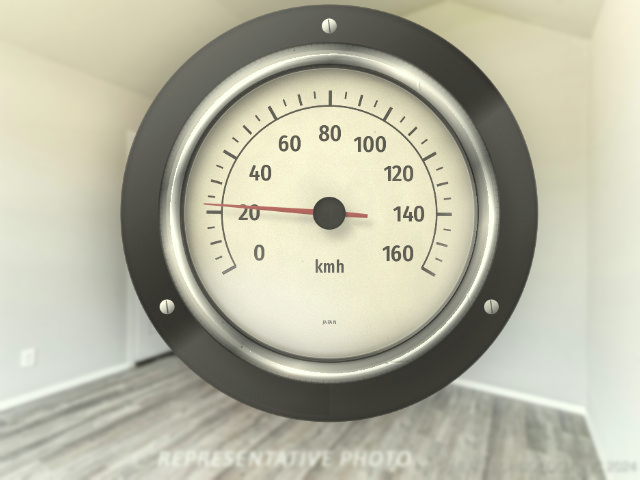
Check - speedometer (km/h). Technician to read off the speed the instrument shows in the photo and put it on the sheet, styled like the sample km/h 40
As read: km/h 22.5
